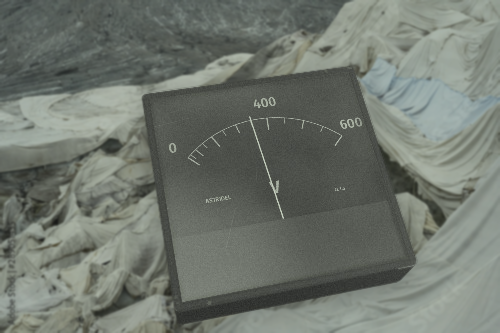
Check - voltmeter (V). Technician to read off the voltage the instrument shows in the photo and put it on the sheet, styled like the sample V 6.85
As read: V 350
